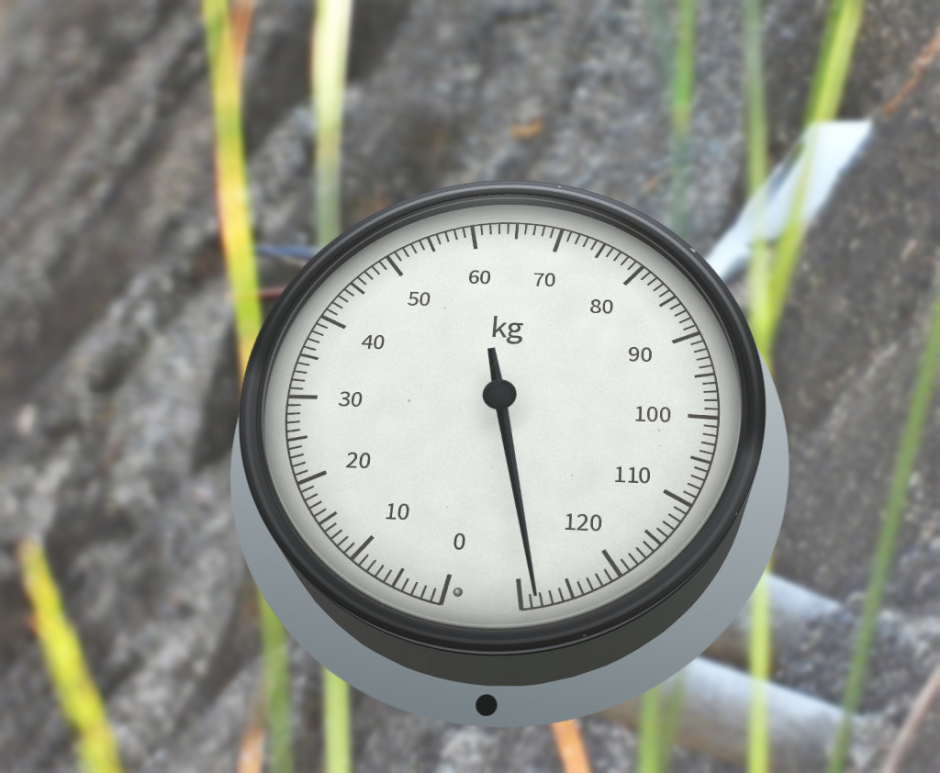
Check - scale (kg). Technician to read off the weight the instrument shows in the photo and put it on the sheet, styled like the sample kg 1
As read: kg 128.5
